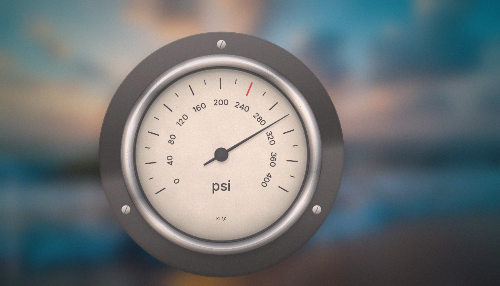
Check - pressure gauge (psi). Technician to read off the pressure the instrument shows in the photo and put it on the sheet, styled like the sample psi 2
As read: psi 300
